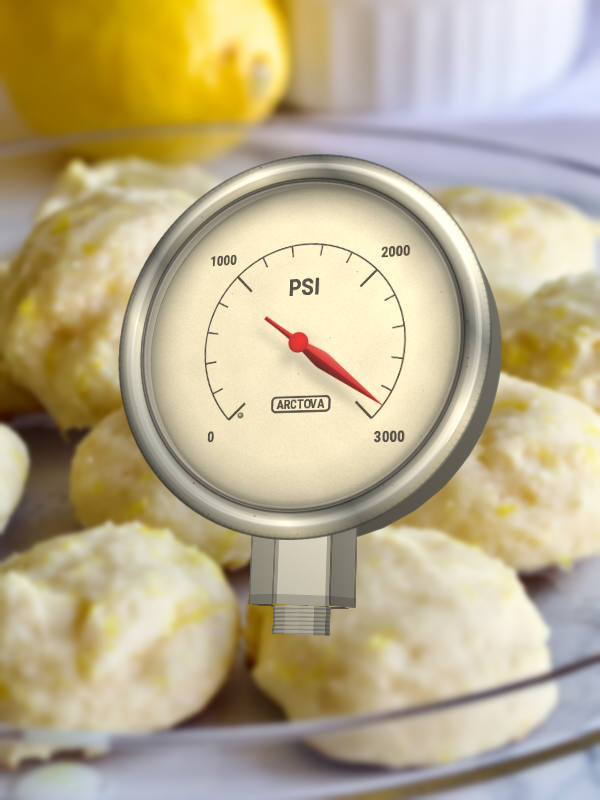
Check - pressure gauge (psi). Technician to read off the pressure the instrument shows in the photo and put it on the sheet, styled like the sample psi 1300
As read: psi 2900
